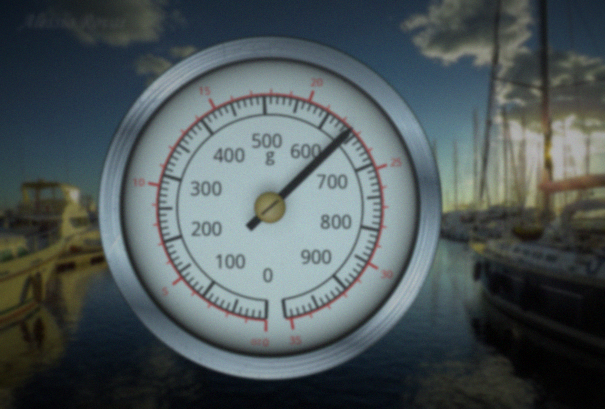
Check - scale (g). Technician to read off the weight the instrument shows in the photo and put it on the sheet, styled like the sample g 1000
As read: g 640
